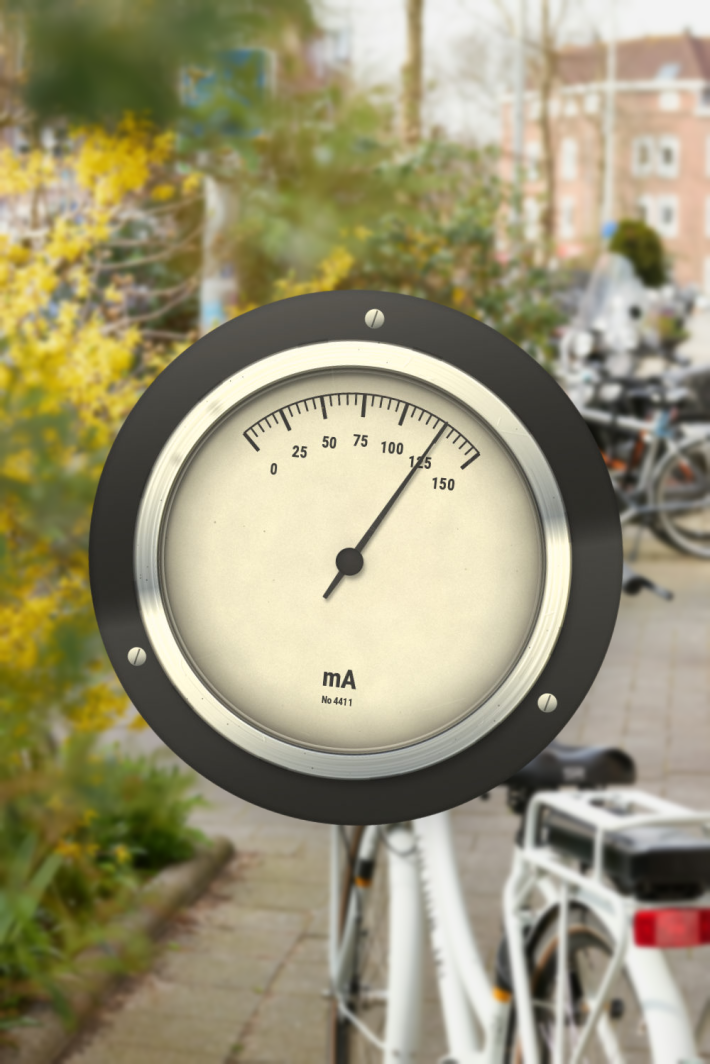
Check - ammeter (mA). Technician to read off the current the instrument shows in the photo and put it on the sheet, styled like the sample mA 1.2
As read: mA 125
